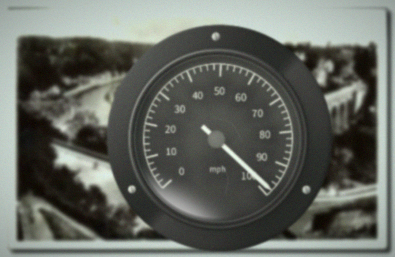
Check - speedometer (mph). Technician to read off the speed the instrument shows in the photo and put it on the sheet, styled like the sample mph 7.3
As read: mph 98
